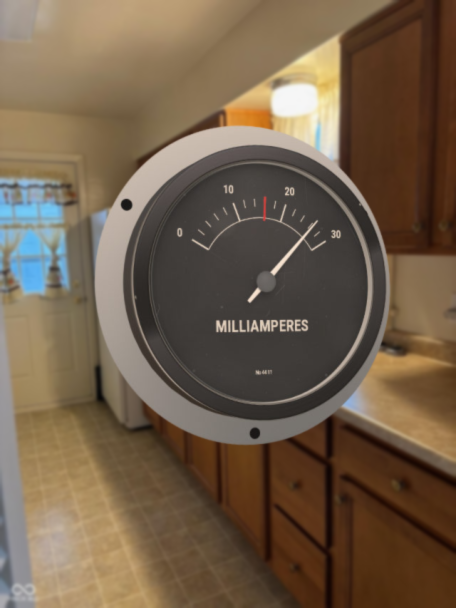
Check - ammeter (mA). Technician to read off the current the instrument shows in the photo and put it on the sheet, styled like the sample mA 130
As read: mA 26
